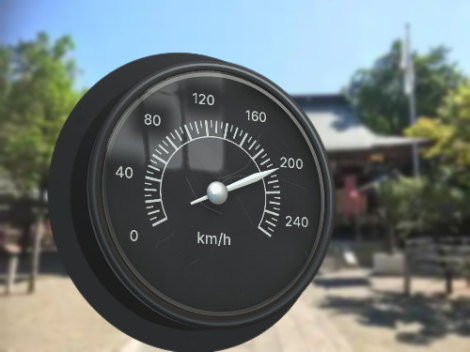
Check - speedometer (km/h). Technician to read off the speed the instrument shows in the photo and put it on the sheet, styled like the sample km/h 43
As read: km/h 200
